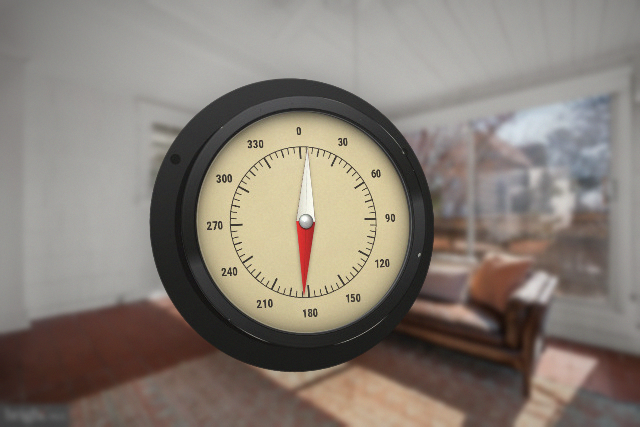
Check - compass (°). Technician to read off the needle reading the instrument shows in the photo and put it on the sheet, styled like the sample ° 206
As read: ° 185
